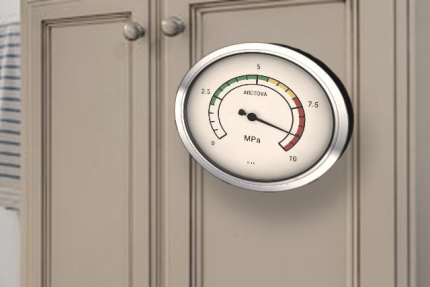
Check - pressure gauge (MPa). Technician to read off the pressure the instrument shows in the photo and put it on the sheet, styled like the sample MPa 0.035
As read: MPa 9
